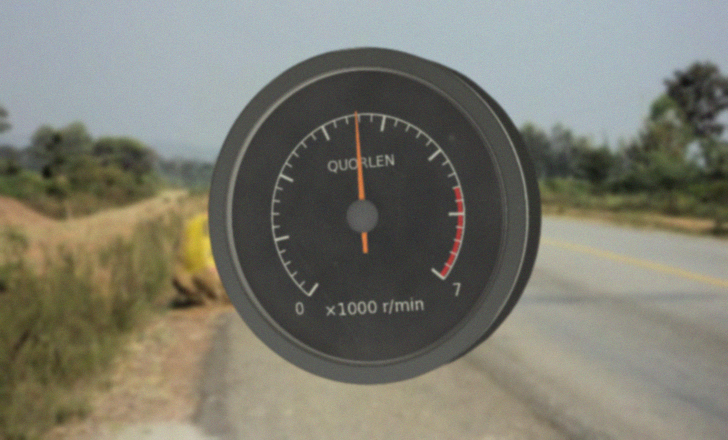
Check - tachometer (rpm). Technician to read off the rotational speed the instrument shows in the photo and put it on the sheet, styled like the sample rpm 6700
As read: rpm 3600
